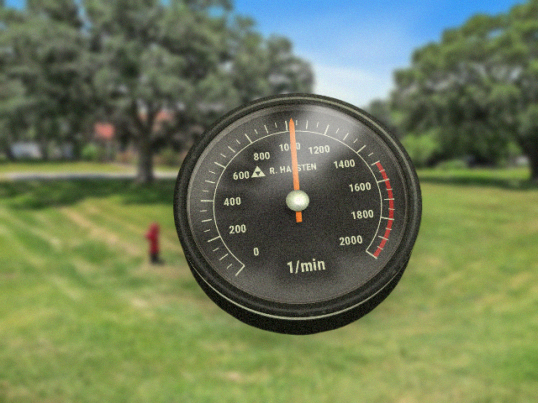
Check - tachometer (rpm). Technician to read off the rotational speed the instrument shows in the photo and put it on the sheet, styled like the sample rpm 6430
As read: rpm 1025
